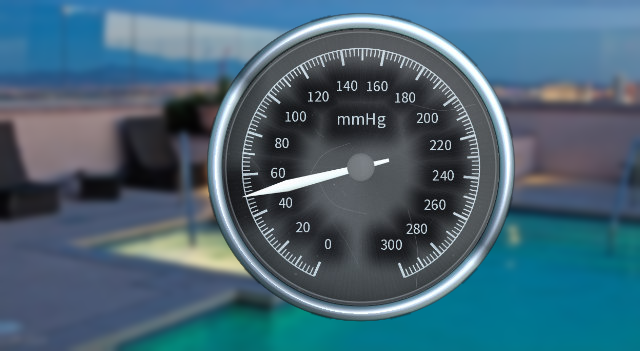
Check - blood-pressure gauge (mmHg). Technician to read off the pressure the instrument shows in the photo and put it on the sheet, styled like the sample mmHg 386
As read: mmHg 50
